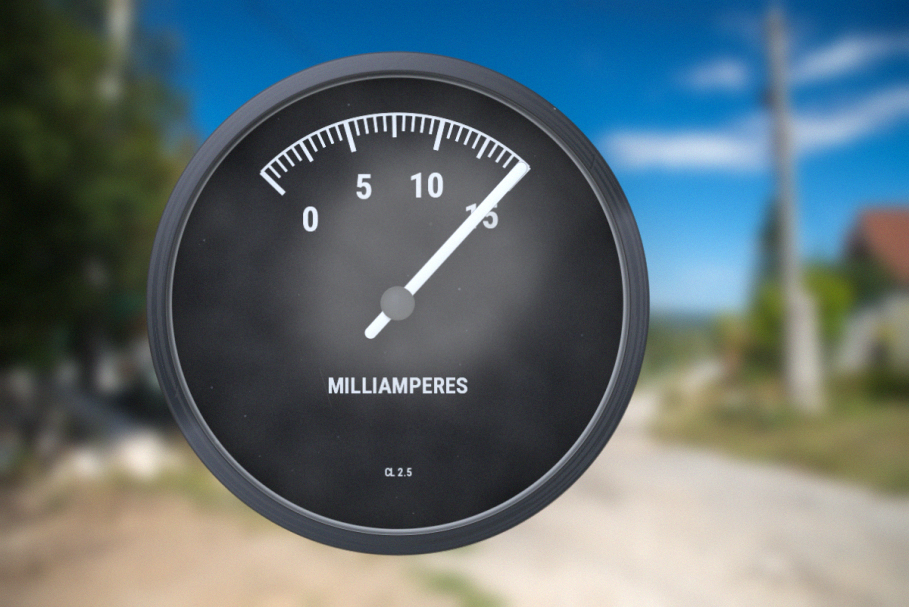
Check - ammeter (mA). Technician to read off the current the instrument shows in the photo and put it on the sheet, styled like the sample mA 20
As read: mA 14.75
